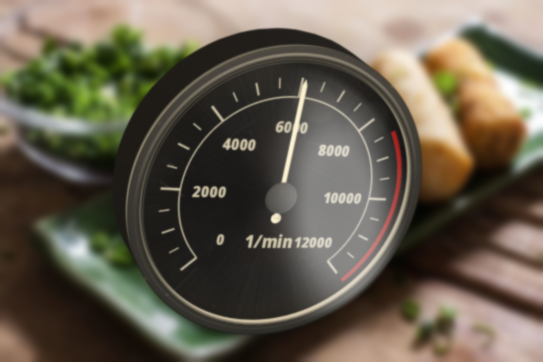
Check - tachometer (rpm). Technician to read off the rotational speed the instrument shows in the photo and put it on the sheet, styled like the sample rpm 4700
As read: rpm 6000
